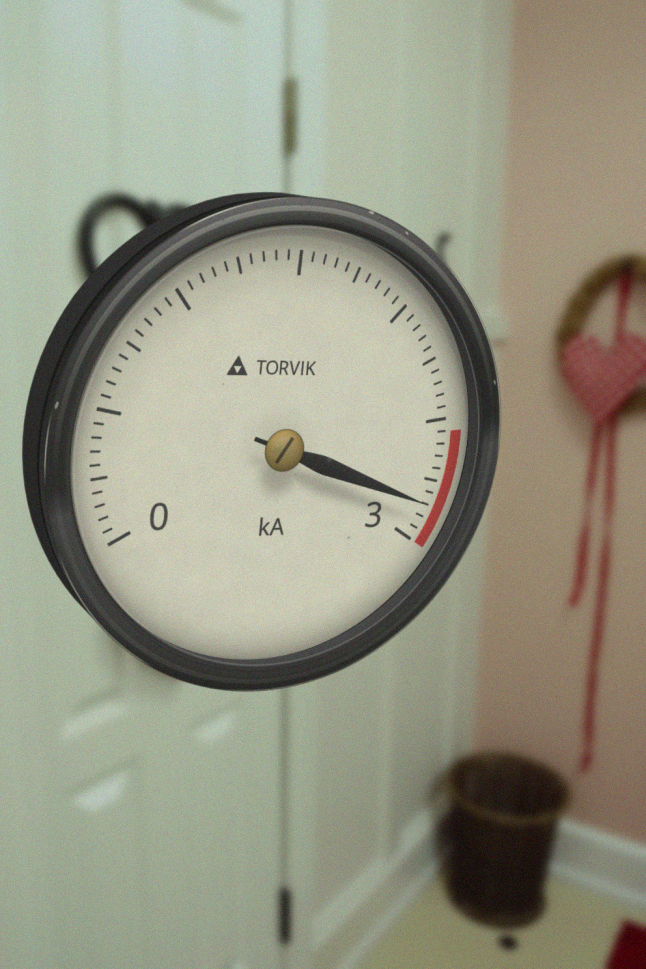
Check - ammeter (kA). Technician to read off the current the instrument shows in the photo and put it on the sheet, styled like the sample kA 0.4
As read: kA 2.85
